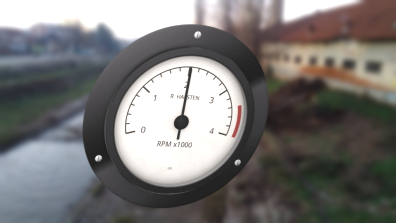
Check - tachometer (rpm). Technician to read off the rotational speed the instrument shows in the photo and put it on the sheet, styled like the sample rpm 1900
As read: rpm 2000
